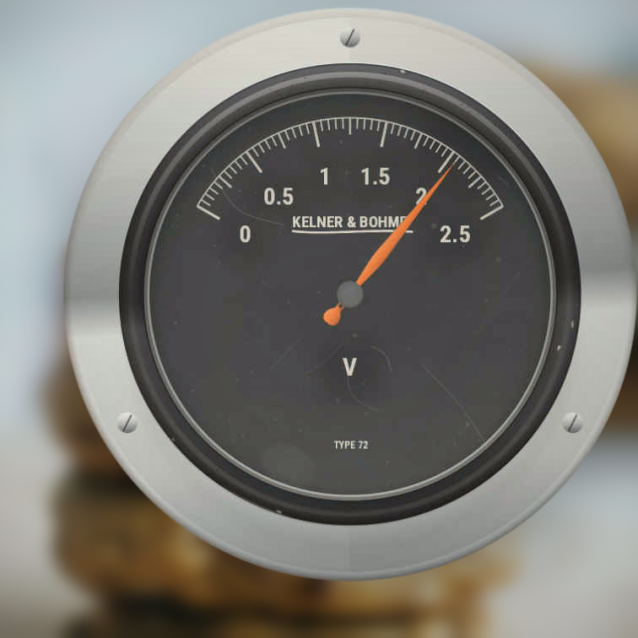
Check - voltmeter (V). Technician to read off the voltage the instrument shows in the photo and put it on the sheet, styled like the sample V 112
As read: V 2.05
